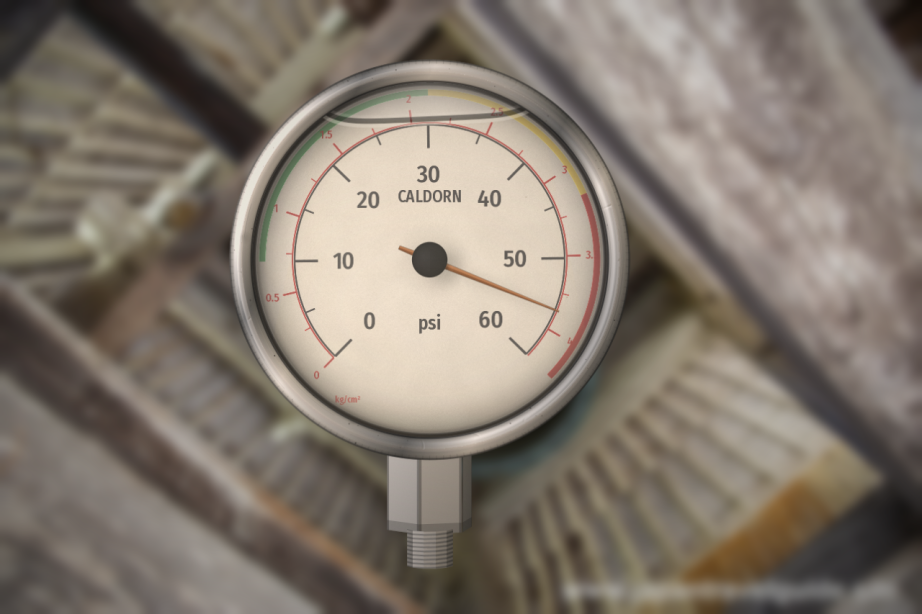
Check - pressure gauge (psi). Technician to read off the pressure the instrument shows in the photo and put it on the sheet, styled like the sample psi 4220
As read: psi 55
